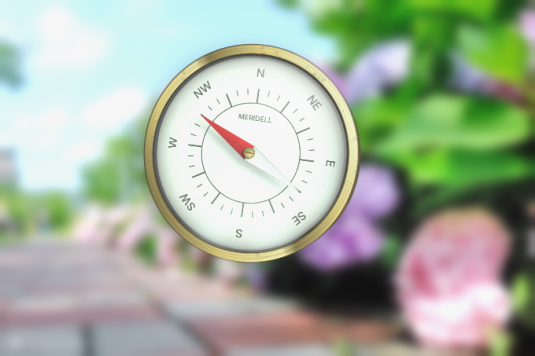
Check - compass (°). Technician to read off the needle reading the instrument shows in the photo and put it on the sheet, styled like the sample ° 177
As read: ° 300
